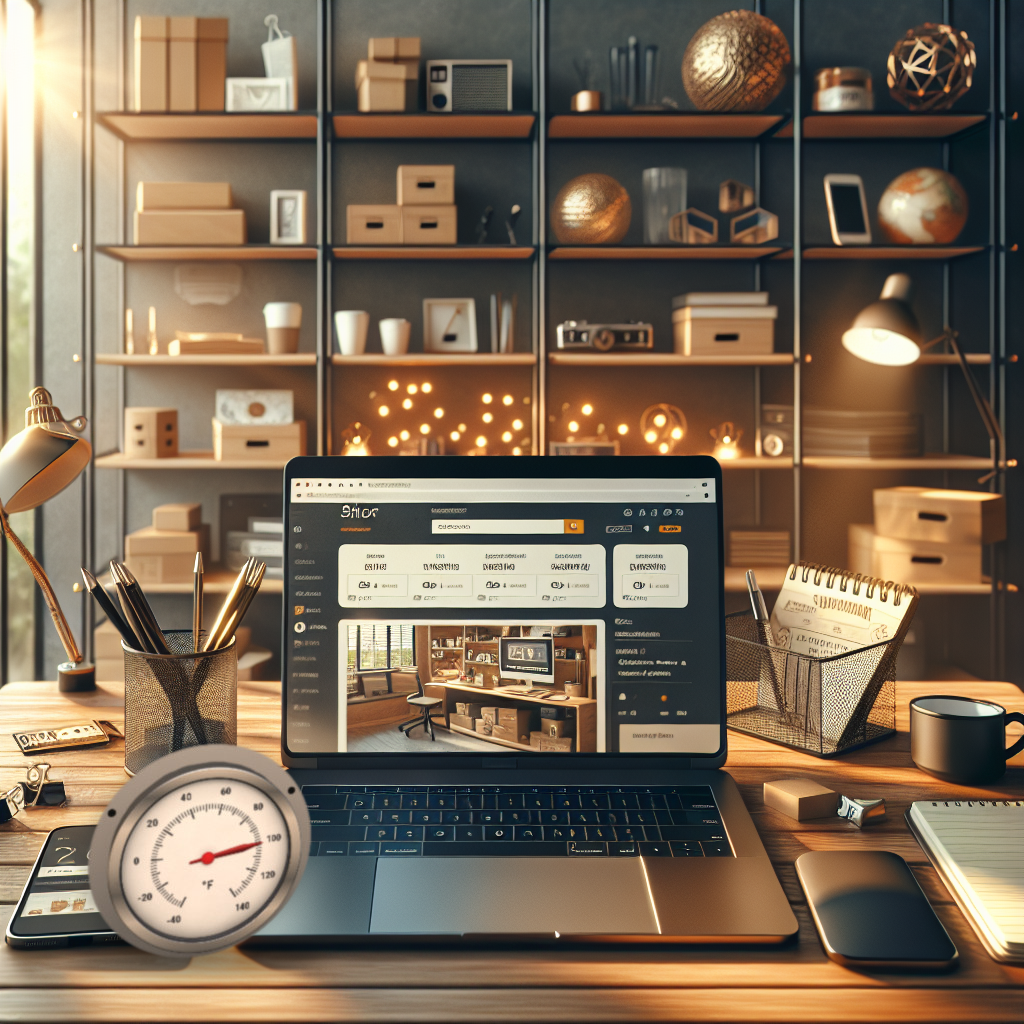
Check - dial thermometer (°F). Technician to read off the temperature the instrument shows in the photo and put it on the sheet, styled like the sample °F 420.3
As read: °F 100
